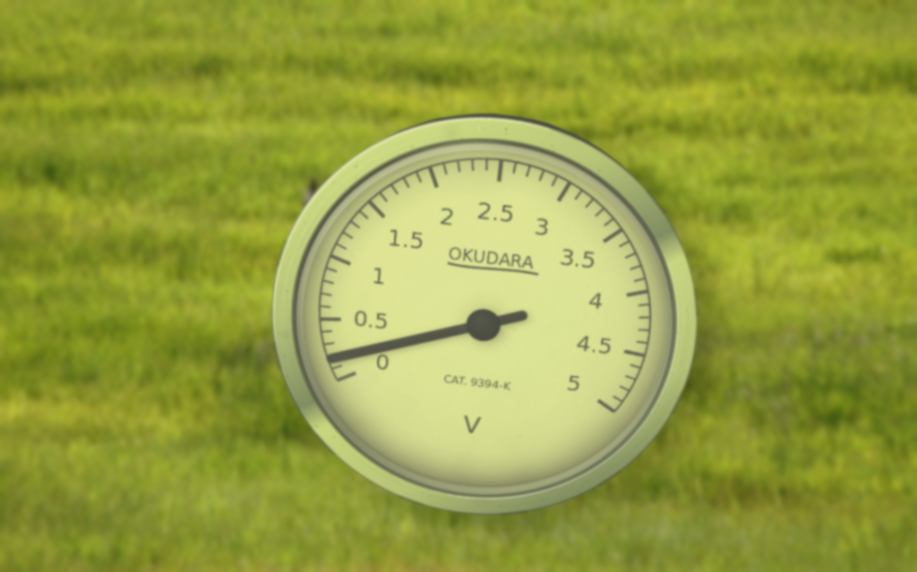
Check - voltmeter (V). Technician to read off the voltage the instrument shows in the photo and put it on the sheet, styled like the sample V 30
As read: V 0.2
